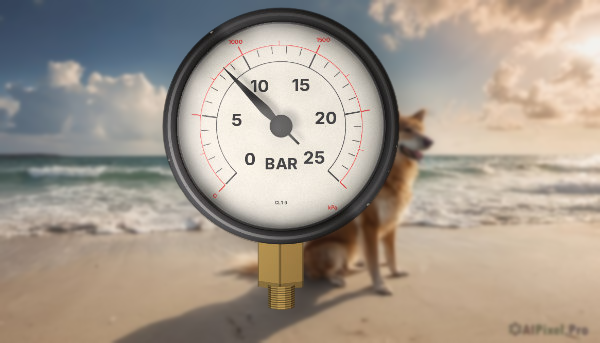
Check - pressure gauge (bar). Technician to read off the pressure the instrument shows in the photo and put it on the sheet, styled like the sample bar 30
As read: bar 8.5
